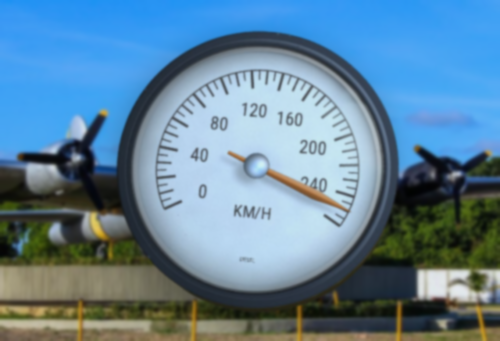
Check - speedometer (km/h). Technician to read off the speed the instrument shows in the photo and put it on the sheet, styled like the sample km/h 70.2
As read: km/h 250
